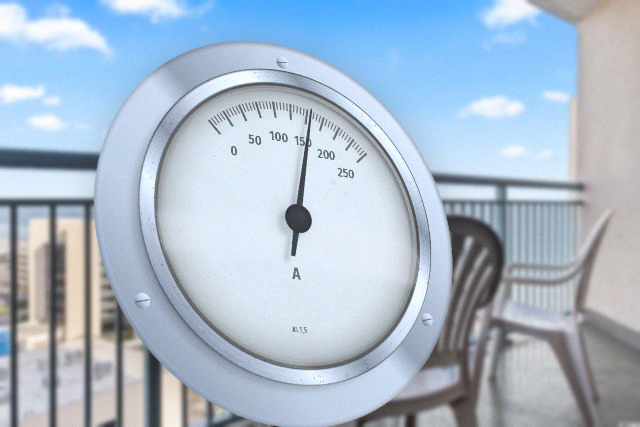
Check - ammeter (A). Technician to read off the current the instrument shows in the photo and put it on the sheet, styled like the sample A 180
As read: A 150
